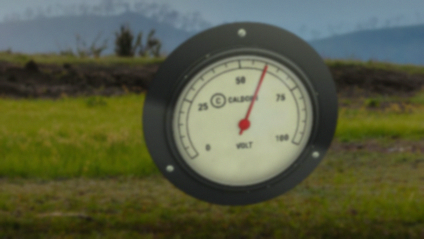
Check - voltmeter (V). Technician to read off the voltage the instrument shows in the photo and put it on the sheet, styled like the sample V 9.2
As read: V 60
